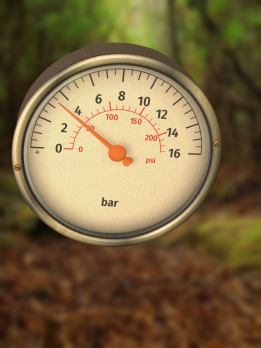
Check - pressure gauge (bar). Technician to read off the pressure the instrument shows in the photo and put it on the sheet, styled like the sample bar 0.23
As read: bar 3.5
